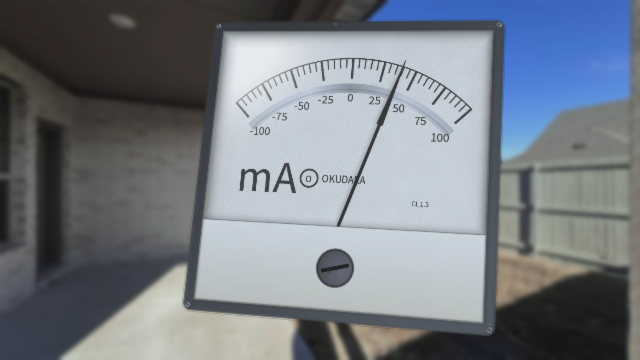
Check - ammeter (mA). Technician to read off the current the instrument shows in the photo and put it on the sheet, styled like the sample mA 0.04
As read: mA 40
